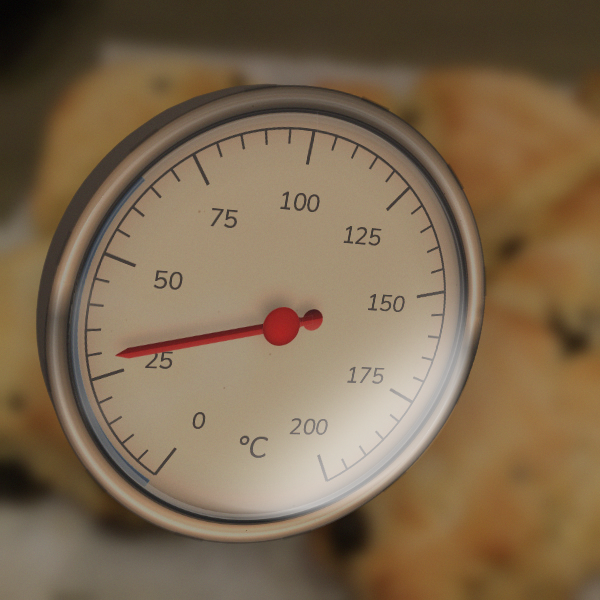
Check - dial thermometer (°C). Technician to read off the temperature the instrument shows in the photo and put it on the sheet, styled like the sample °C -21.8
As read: °C 30
